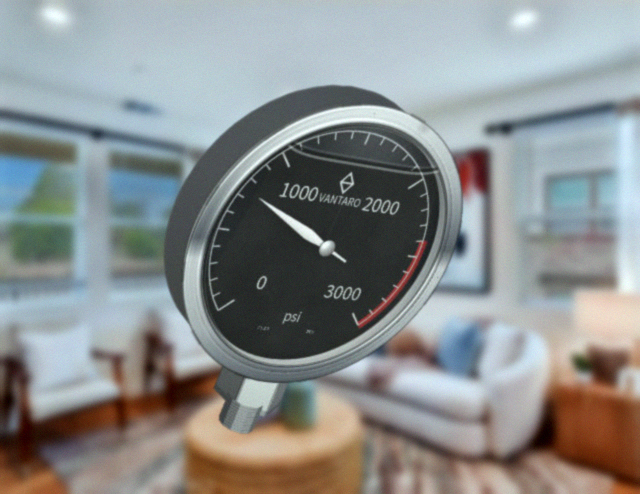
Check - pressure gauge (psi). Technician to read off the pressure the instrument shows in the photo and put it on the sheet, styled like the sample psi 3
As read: psi 750
